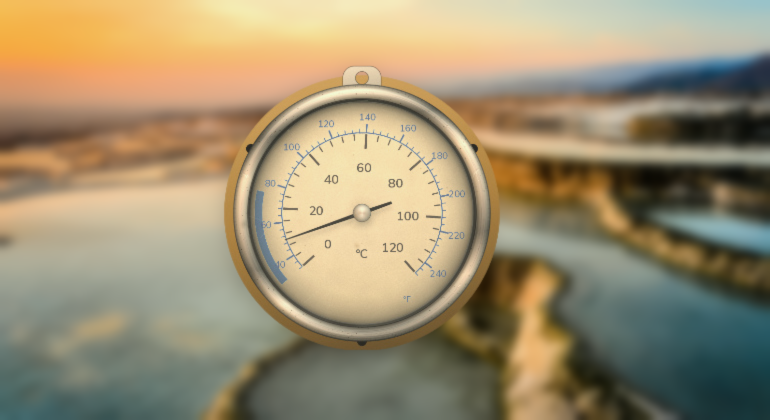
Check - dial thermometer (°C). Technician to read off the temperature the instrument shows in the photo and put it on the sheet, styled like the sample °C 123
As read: °C 10
